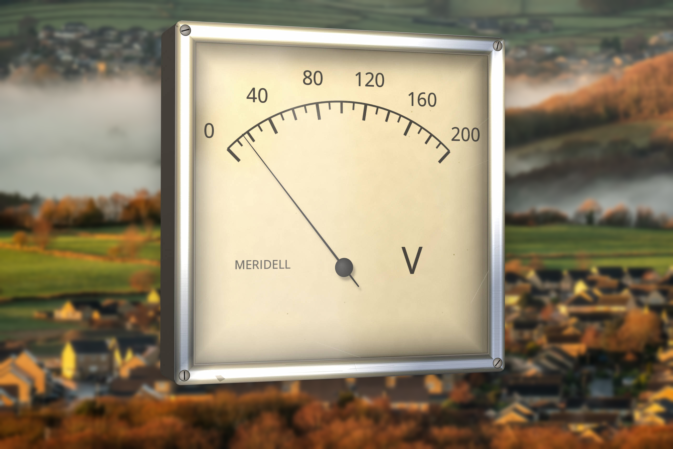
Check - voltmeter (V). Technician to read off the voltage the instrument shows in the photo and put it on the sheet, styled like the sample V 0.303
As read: V 15
